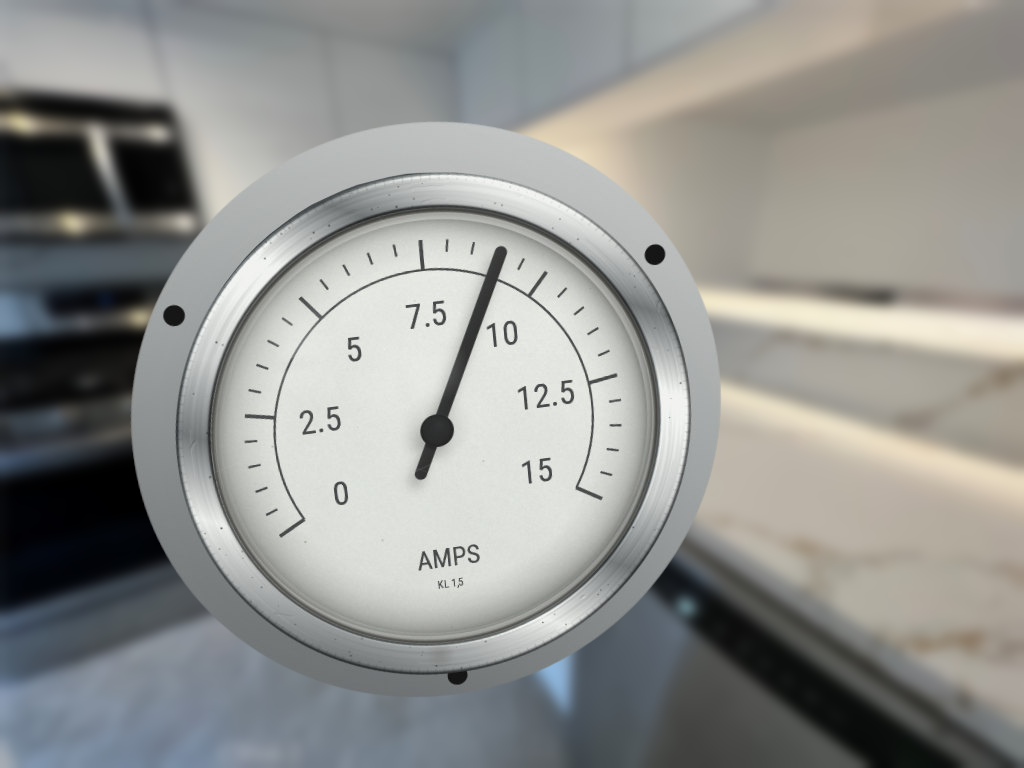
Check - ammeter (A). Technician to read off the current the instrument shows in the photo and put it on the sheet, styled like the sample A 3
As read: A 9
